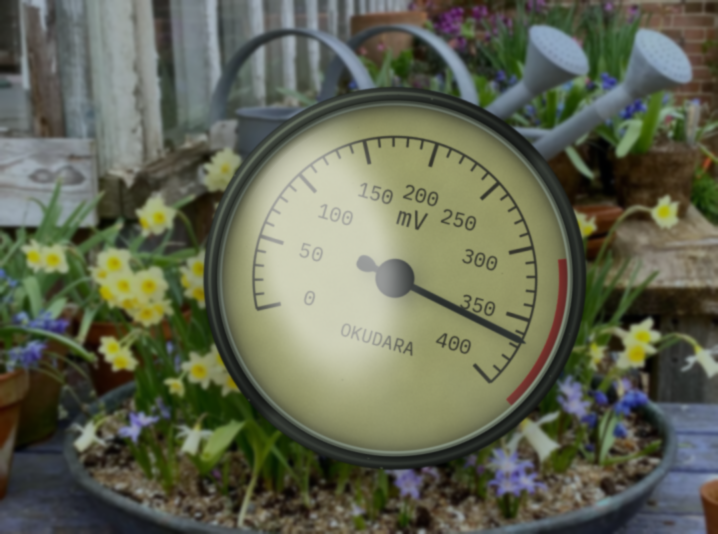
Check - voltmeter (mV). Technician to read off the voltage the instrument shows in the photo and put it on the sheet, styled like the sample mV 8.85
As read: mV 365
